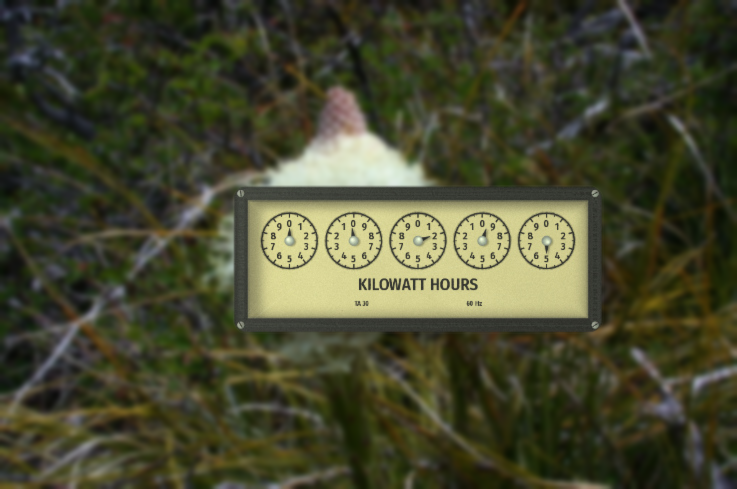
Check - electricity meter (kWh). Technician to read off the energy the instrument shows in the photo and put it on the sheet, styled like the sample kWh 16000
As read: kWh 195
